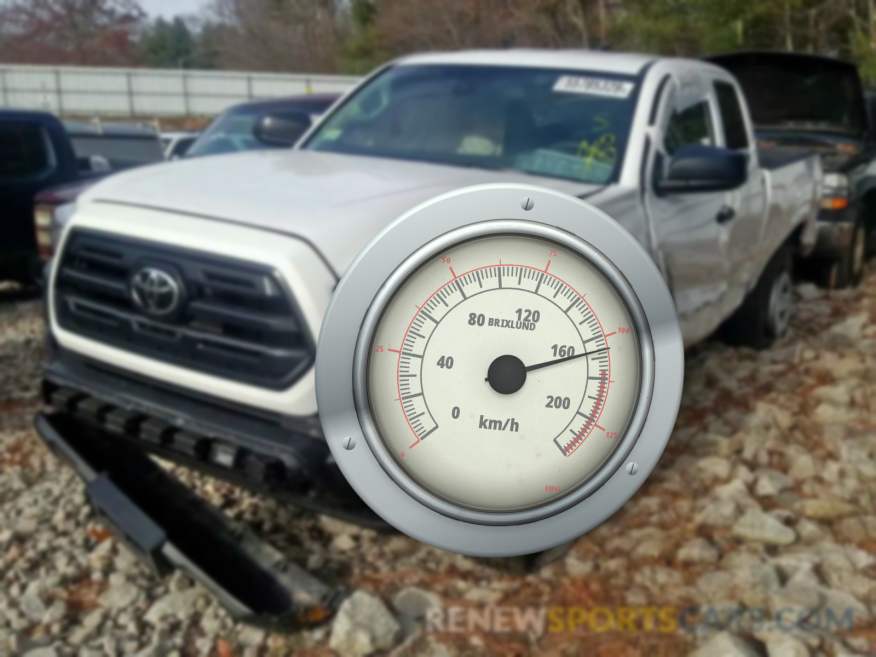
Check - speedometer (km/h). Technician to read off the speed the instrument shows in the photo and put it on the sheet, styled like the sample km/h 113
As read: km/h 166
